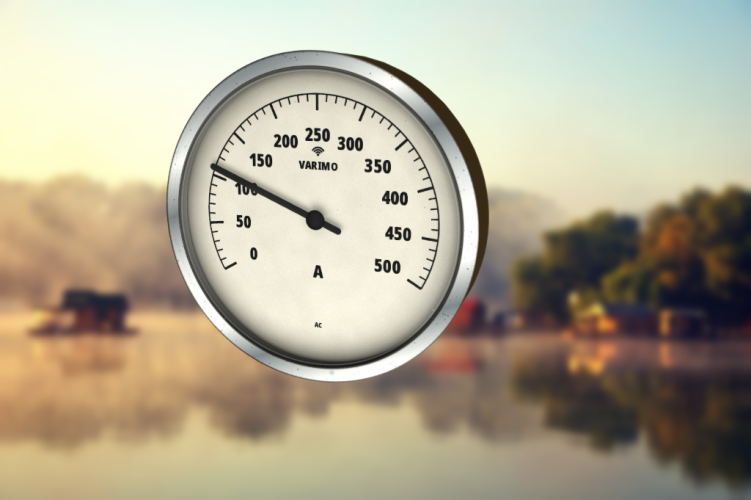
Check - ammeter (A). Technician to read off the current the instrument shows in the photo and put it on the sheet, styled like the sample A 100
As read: A 110
